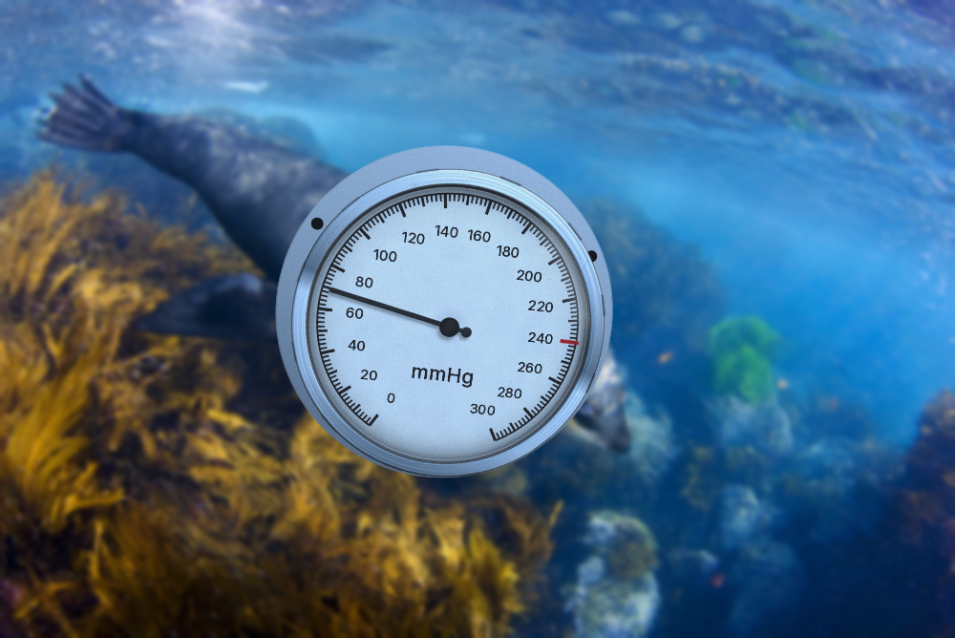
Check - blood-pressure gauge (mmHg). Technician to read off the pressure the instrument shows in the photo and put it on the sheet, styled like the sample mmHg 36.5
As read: mmHg 70
